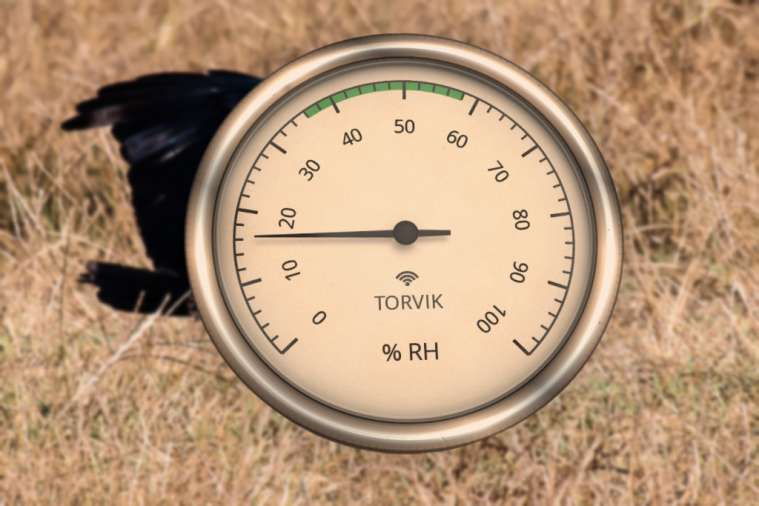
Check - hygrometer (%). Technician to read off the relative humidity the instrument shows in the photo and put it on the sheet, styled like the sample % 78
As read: % 16
